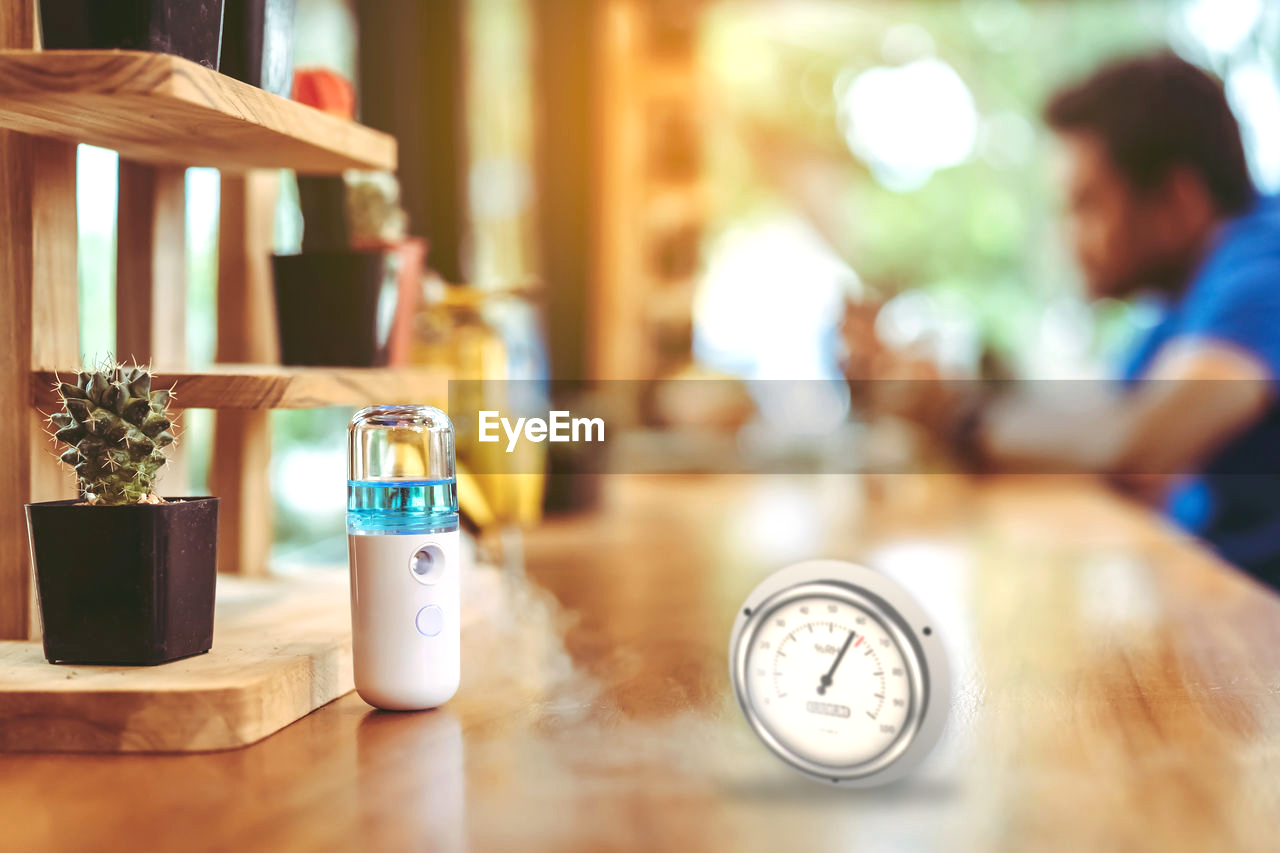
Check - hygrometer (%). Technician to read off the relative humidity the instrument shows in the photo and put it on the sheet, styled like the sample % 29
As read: % 60
